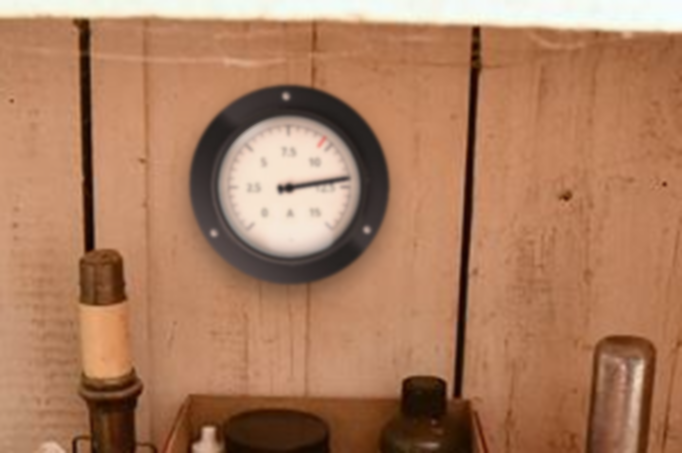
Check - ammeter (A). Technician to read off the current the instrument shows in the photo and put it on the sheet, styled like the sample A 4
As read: A 12
